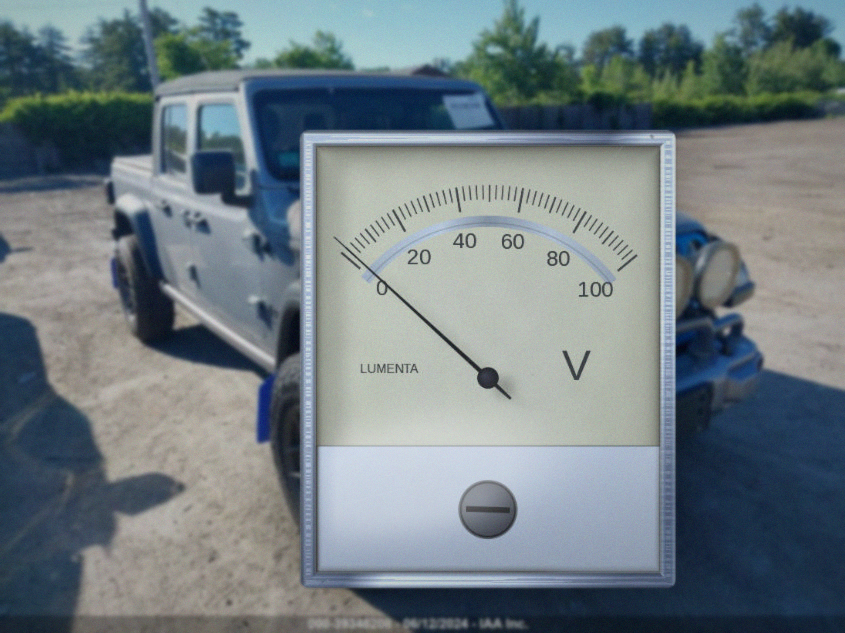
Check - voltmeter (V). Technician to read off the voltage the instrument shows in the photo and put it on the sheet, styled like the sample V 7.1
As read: V 2
